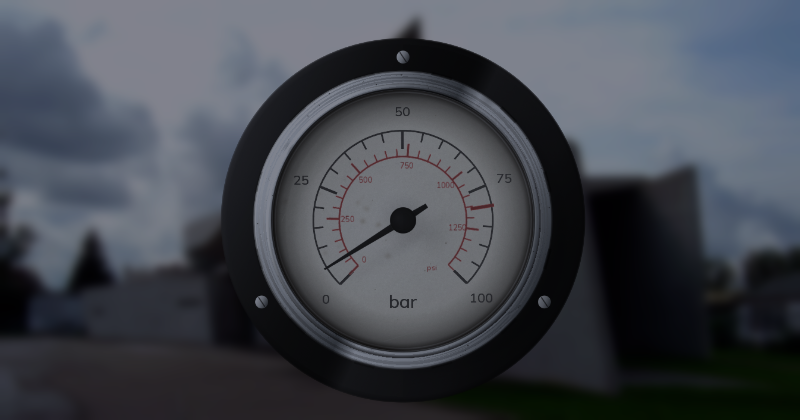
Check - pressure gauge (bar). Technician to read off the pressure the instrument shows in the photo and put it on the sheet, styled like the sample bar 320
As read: bar 5
